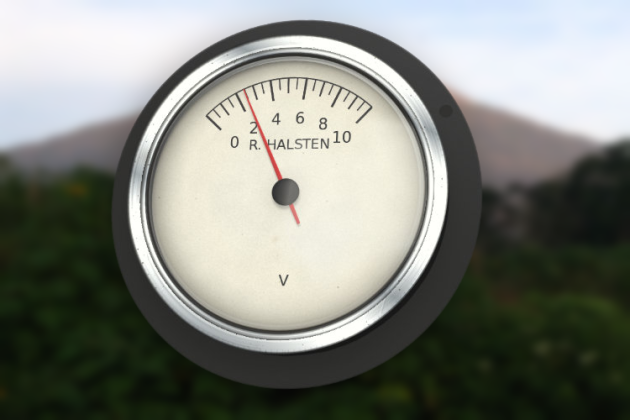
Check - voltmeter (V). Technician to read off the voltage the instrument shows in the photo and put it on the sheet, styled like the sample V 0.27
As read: V 2.5
